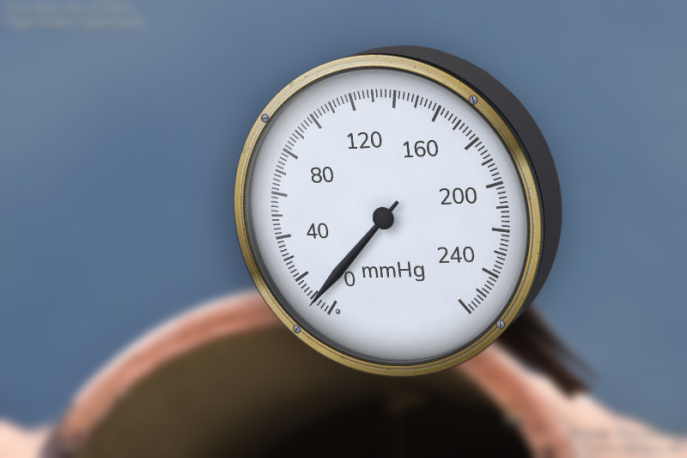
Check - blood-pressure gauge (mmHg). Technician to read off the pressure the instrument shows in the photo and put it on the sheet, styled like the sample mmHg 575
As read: mmHg 8
